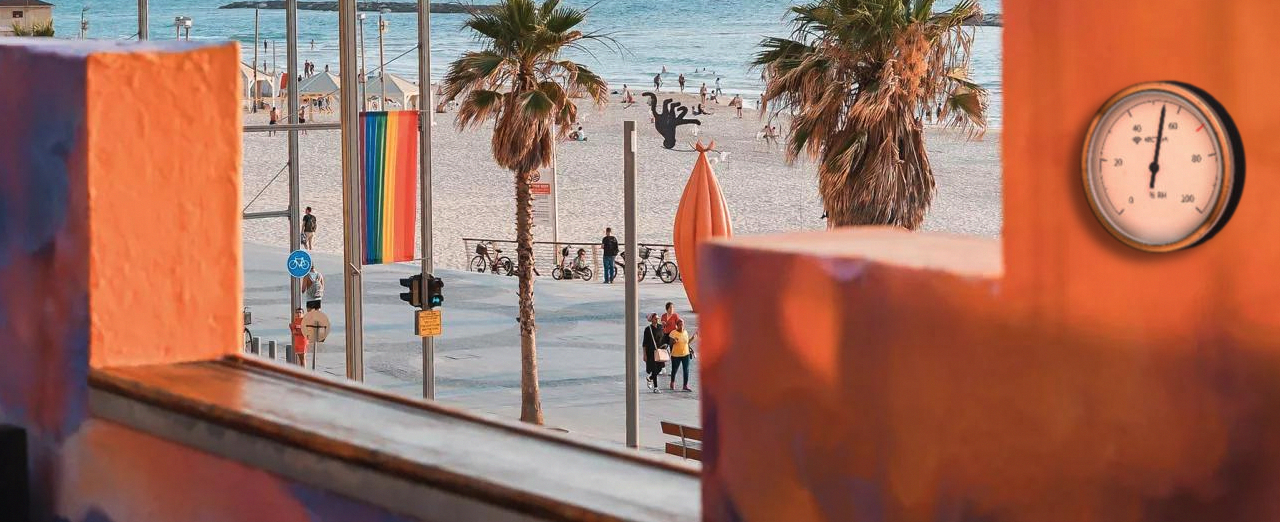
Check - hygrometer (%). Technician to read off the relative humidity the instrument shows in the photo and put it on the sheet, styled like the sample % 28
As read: % 55
